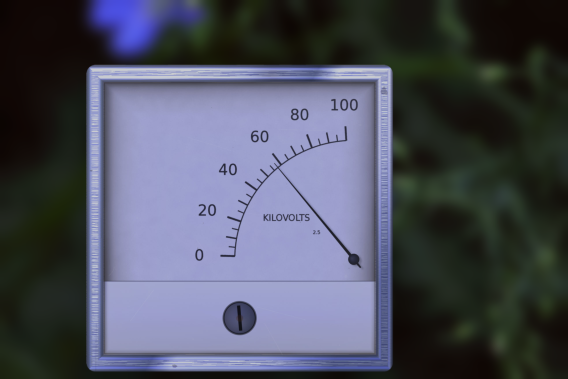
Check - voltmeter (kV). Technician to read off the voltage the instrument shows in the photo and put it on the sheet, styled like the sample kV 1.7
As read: kV 57.5
